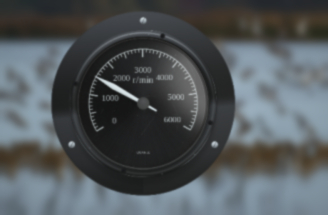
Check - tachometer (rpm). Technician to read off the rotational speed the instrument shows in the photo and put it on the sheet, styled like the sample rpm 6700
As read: rpm 1500
